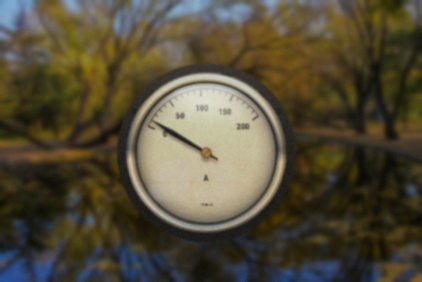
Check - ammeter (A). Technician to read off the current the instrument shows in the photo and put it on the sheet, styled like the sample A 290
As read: A 10
